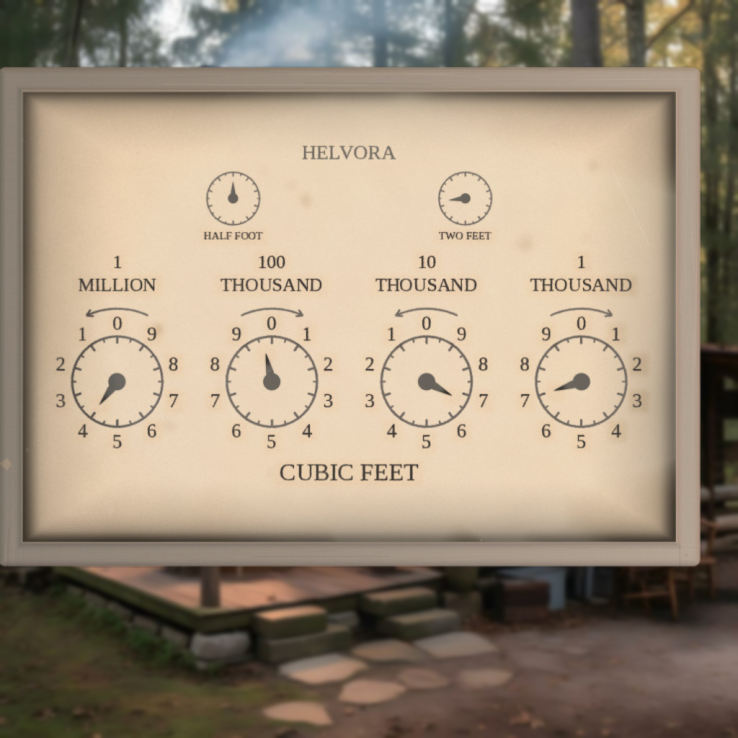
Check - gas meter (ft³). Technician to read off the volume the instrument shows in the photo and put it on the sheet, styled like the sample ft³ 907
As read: ft³ 396700
